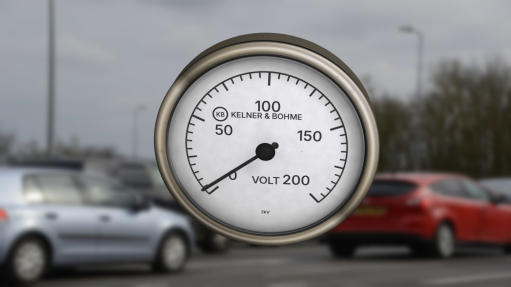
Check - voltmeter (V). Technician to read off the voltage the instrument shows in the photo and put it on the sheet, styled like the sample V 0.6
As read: V 5
